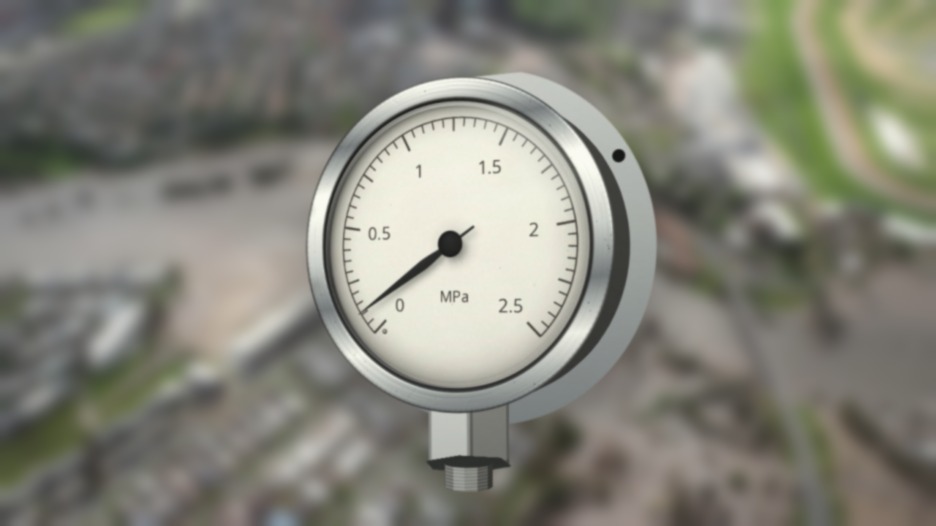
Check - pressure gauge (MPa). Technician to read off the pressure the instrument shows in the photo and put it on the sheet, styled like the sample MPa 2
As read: MPa 0.1
